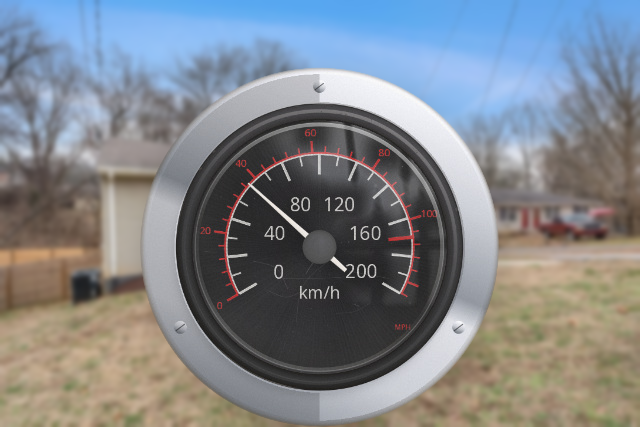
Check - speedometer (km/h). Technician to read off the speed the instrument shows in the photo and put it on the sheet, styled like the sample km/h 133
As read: km/h 60
